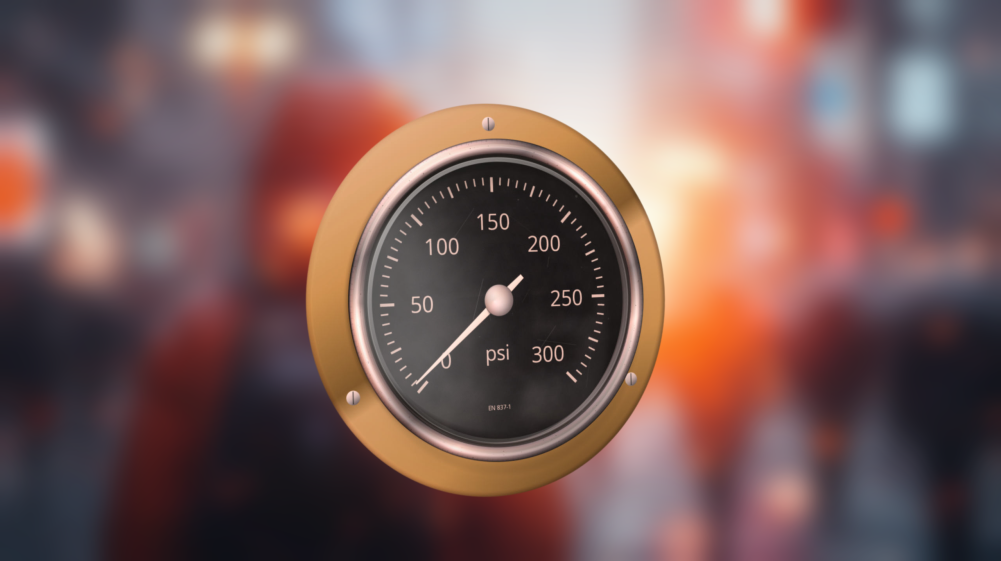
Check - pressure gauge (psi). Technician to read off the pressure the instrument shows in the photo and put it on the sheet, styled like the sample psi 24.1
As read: psi 5
